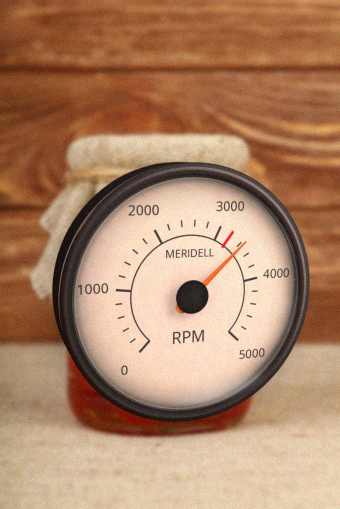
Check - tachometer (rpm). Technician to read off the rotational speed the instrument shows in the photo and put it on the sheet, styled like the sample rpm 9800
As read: rpm 3400
